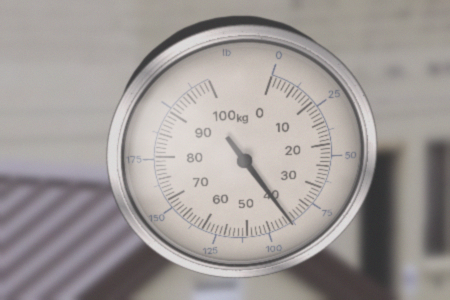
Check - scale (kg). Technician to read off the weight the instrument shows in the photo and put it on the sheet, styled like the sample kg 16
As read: kg 40
